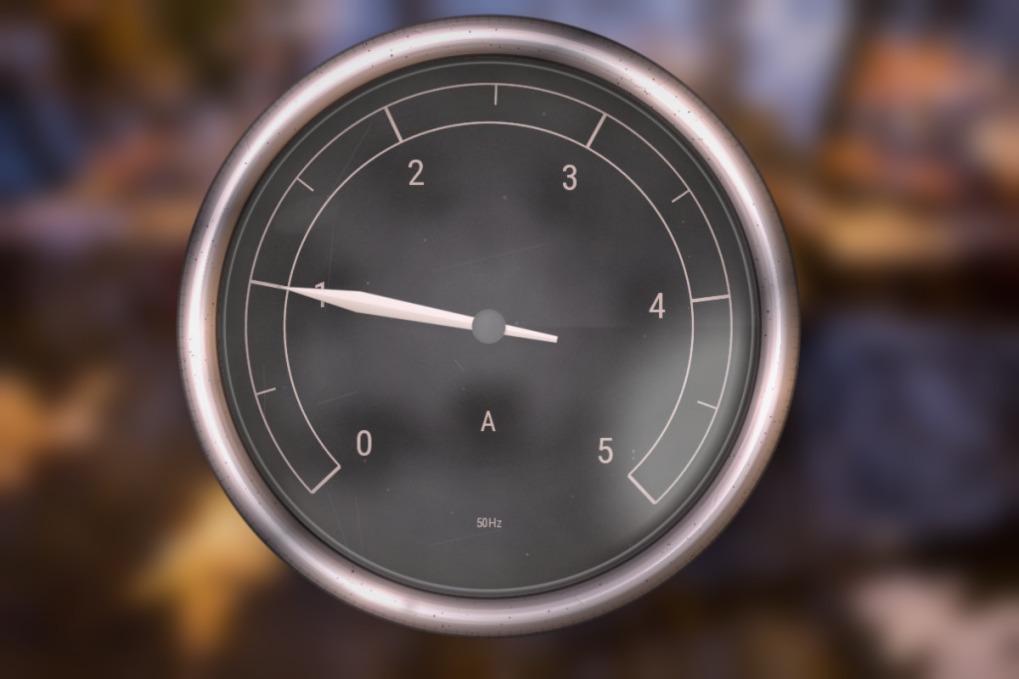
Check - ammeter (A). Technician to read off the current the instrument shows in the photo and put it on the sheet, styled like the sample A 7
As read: A 1
